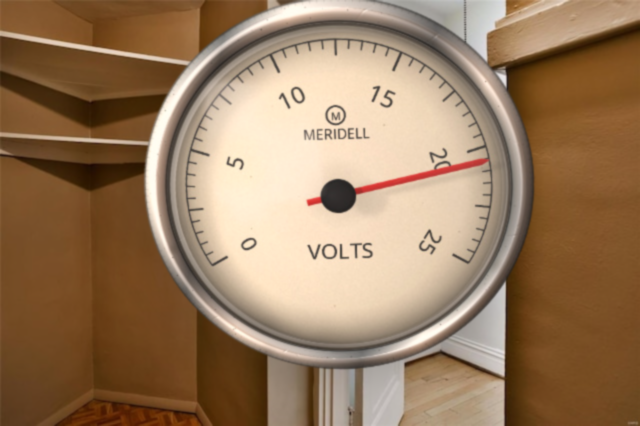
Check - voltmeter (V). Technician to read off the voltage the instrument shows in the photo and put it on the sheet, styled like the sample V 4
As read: V 20.5
